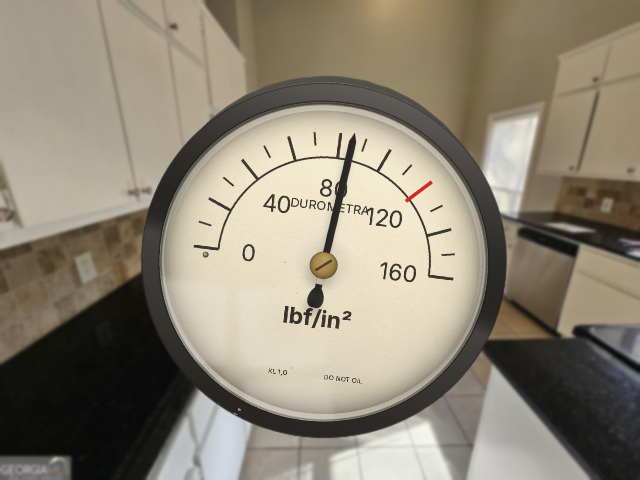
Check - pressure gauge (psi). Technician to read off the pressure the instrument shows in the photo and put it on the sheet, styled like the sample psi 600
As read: psi 85
